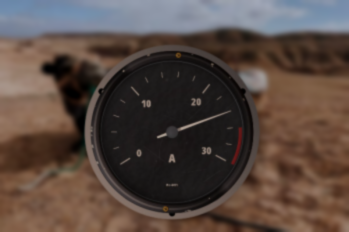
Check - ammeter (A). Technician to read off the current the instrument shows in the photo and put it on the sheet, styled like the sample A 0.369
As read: A 24
